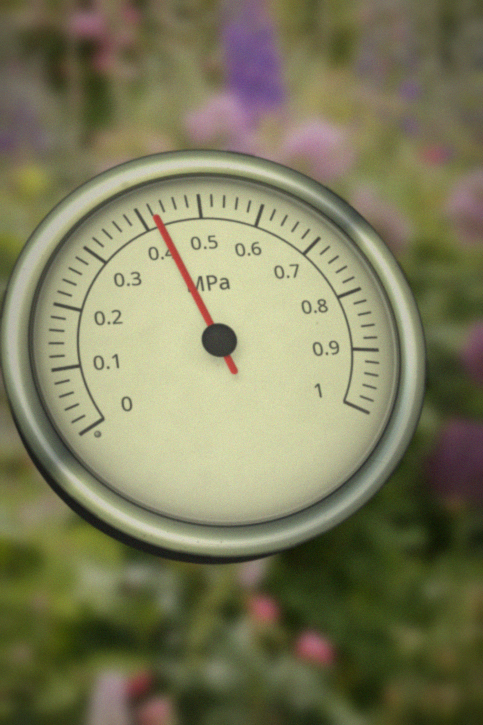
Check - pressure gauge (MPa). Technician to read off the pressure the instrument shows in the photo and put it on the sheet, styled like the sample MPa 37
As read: MPa 0.42
